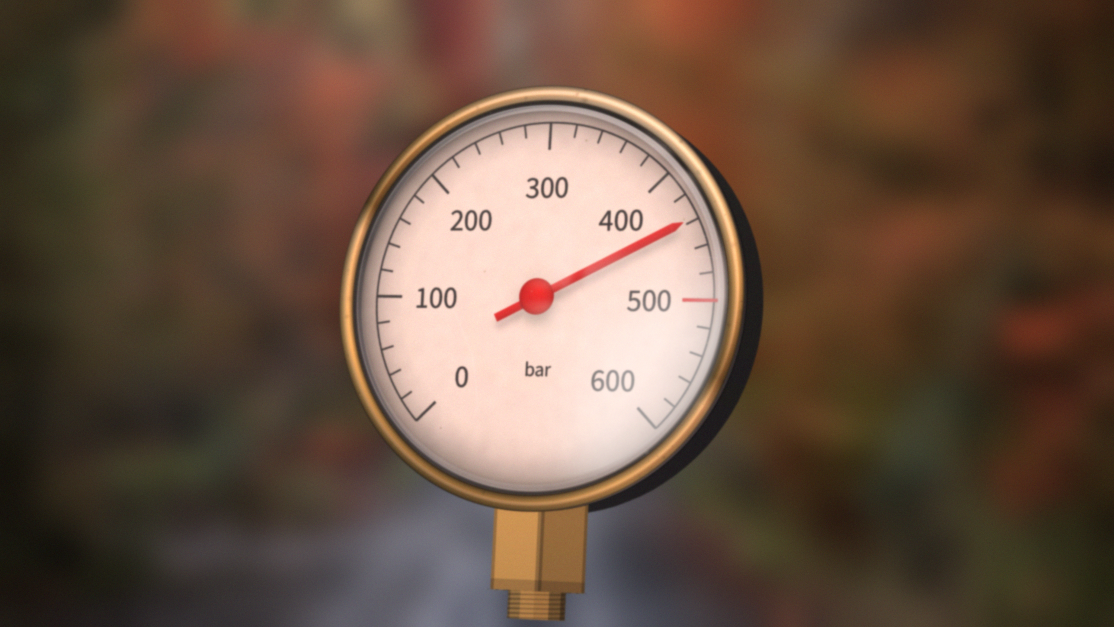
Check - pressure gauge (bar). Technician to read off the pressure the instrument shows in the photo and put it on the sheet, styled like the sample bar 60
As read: bar 440
